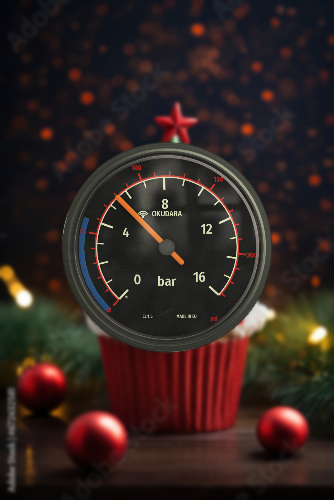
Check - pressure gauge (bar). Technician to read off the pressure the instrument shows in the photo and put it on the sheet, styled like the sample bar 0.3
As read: bar 5.5
